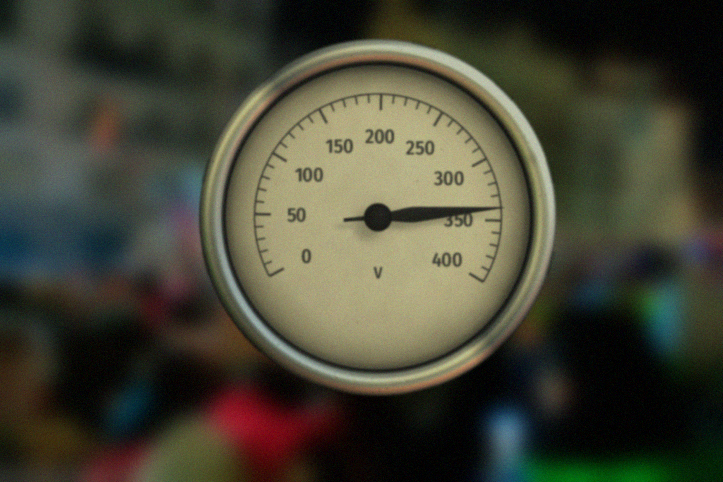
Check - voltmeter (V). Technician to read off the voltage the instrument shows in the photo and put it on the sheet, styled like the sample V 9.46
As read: V 340
